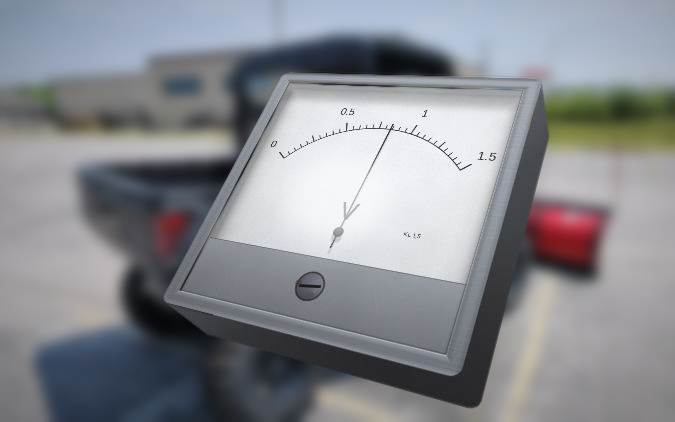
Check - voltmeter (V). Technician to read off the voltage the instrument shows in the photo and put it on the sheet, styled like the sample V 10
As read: V 0.85
